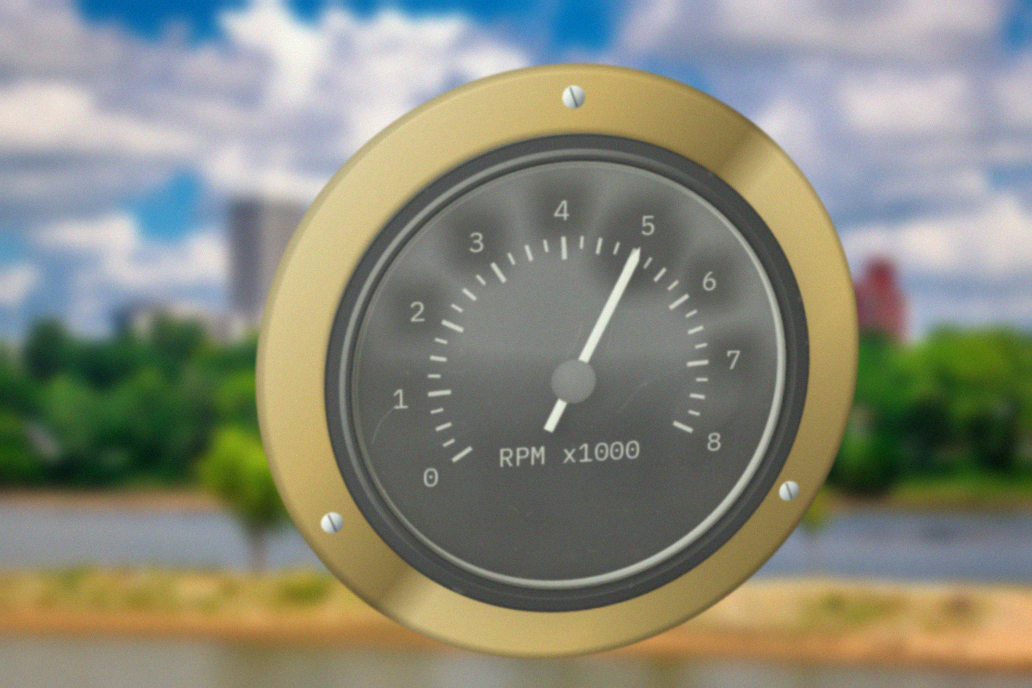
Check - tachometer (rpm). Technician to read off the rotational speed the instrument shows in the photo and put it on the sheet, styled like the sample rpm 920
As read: rpm 5000
